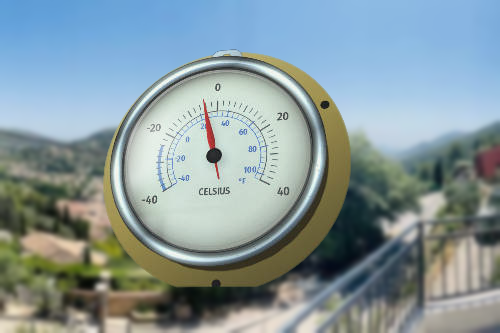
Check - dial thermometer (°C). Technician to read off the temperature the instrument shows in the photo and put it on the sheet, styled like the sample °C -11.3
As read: °C -4
